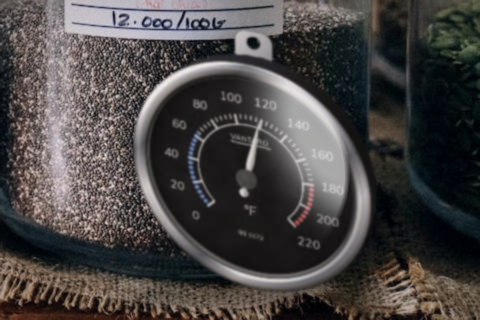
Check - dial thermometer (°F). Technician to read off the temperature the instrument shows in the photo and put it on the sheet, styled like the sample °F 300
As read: °F 120
